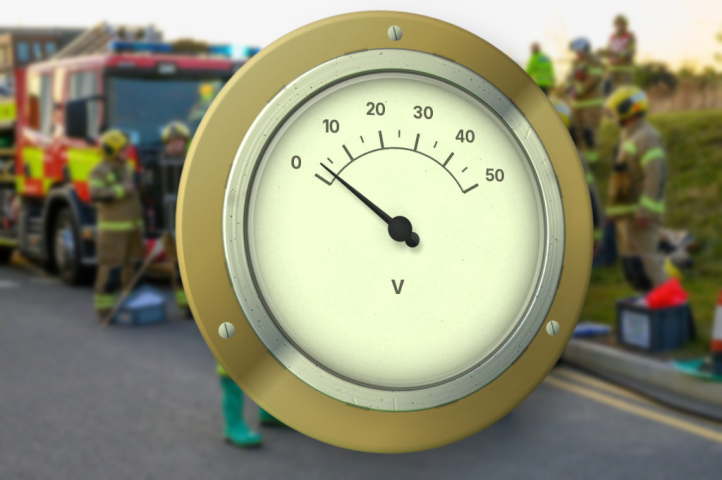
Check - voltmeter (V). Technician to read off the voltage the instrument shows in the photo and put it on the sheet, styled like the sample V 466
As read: V 2.5
